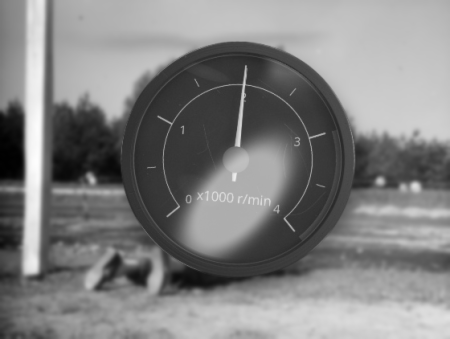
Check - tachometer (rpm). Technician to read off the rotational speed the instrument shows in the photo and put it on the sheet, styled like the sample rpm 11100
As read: rpm 2000
